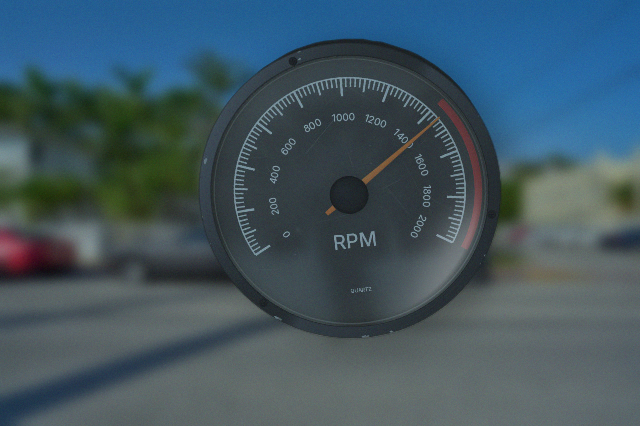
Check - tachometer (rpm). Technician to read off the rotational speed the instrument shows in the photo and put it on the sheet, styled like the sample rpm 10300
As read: rpm 1440
